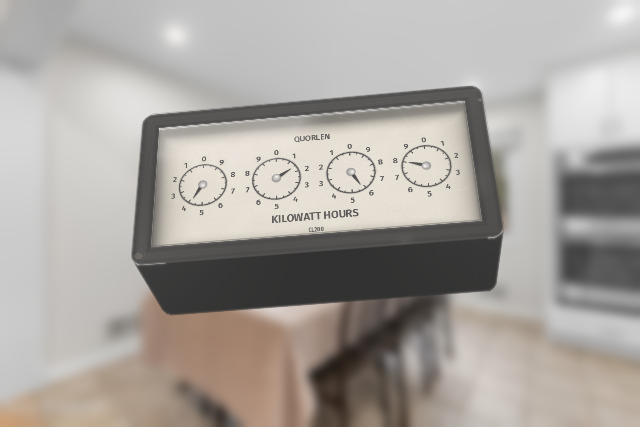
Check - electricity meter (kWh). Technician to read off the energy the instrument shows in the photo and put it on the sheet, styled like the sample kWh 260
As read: kWh 4158
